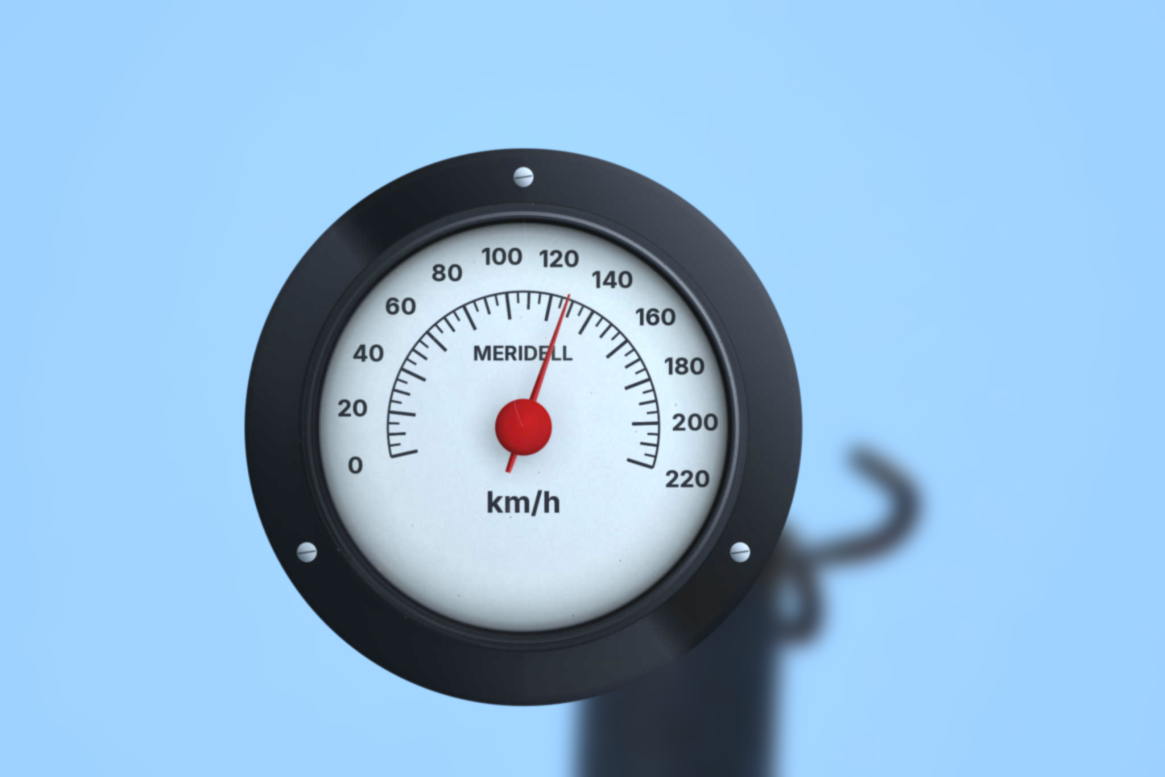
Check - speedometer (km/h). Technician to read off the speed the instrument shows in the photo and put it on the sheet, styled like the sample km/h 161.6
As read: km/h 127.5
